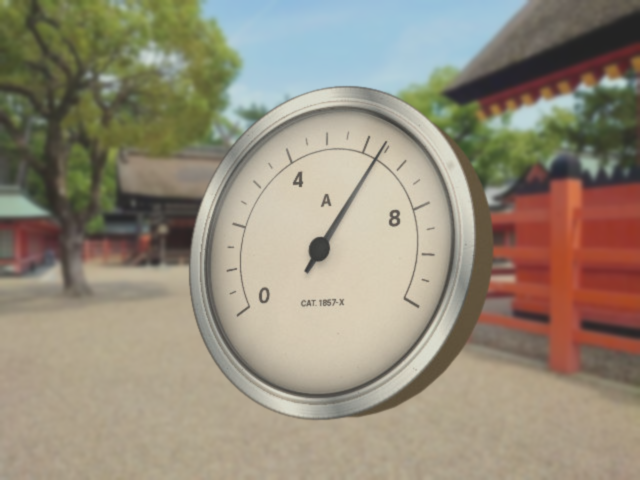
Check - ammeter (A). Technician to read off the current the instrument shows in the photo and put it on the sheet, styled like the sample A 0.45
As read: A 6.5
